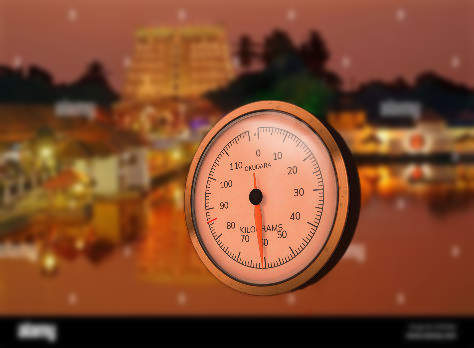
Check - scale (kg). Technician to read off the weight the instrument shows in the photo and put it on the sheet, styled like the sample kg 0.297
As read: kg 60
